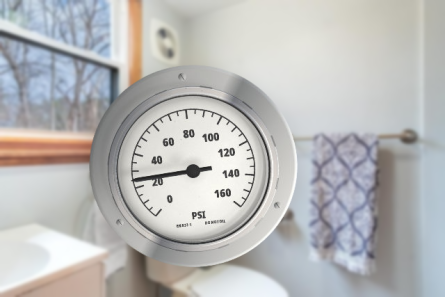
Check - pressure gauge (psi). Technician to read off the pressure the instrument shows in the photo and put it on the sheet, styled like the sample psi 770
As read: psi 25
